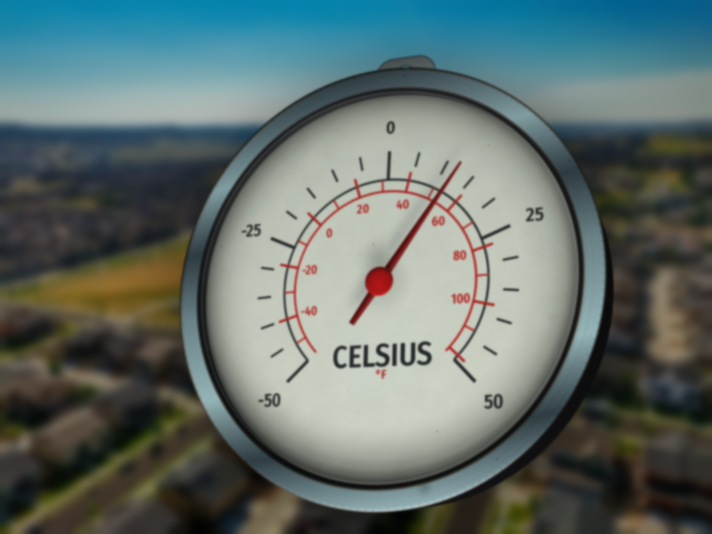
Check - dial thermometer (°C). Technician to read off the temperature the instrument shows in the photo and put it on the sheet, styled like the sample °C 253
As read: °C 12.5
